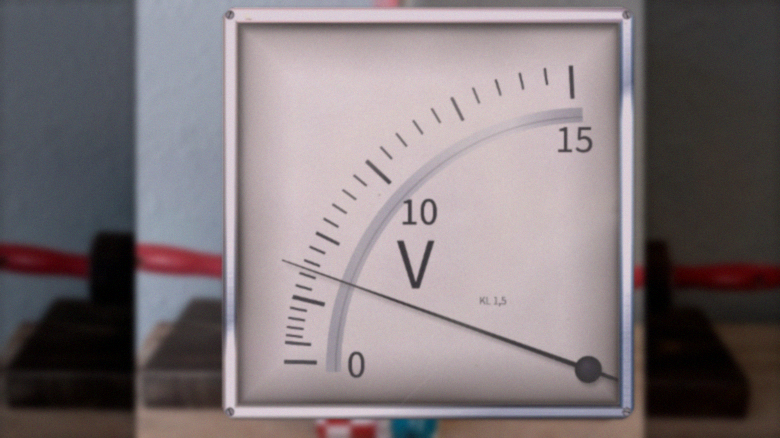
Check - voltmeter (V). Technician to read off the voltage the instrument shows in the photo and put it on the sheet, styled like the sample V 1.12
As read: V 6.25
